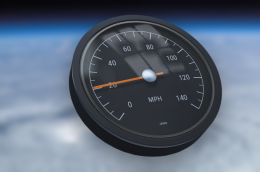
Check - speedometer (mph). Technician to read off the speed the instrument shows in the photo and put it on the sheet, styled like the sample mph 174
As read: mph 20
